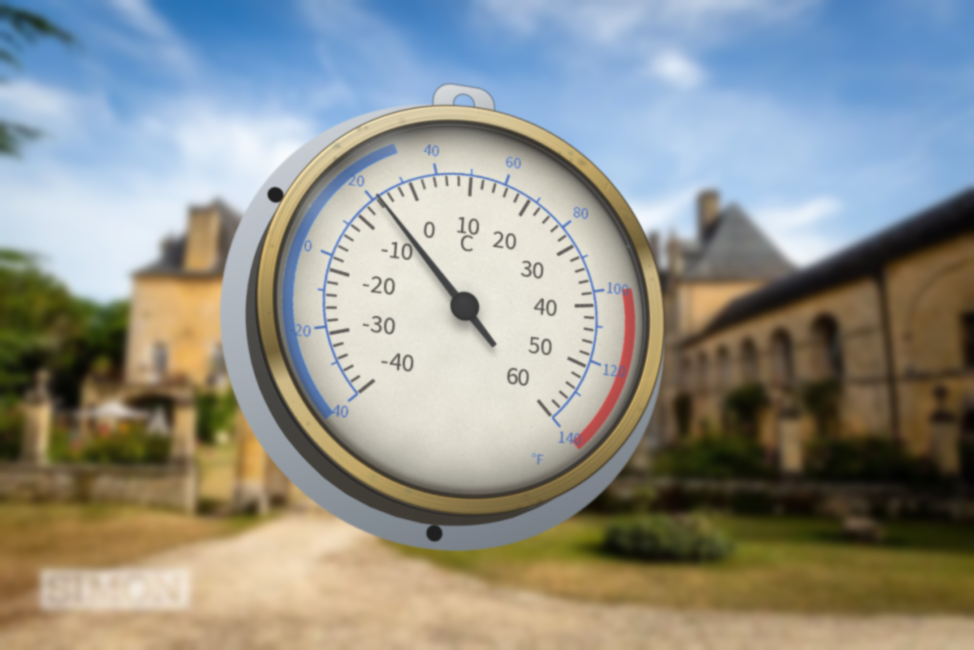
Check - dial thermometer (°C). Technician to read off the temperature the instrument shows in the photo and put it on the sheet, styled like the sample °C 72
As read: °C -6
